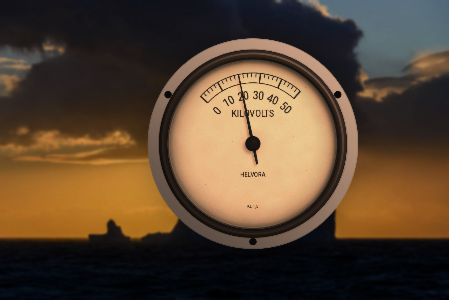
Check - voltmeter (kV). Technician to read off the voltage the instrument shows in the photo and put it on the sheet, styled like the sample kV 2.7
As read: kV 20
